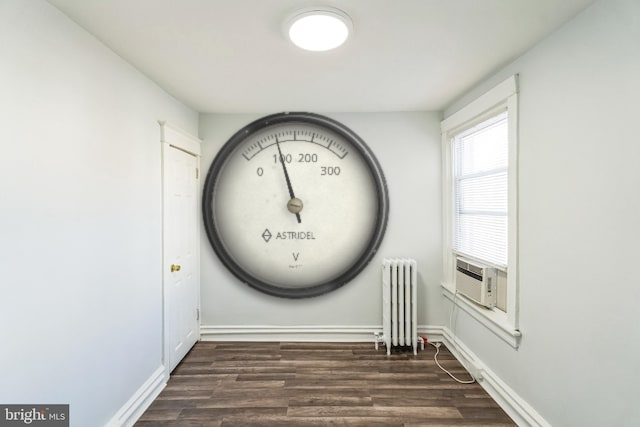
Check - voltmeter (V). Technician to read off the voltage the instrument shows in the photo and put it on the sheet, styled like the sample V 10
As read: V 100
